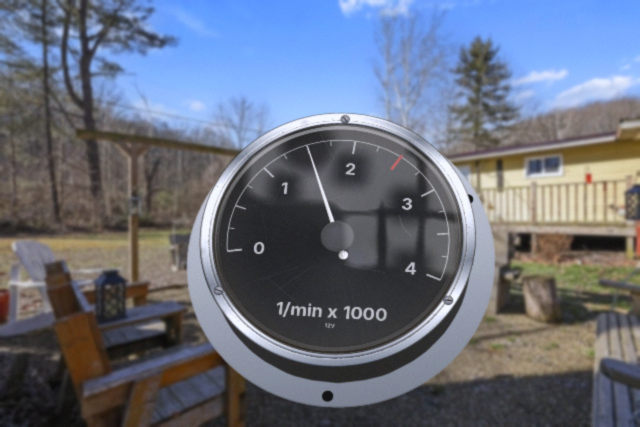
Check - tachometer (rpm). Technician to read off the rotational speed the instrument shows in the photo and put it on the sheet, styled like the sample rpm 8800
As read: rpm 1500
